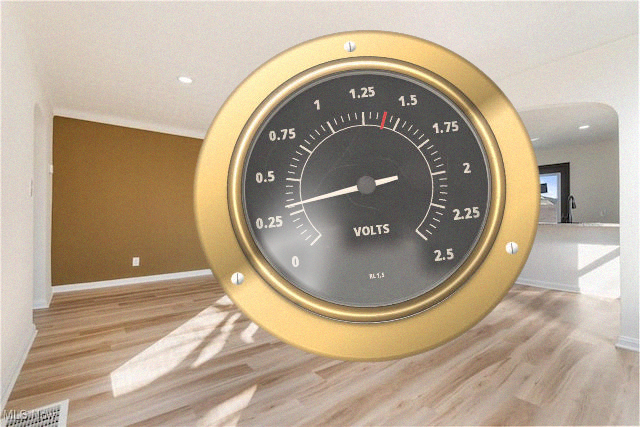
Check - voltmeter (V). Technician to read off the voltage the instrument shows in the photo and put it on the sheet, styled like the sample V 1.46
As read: V 0.3
